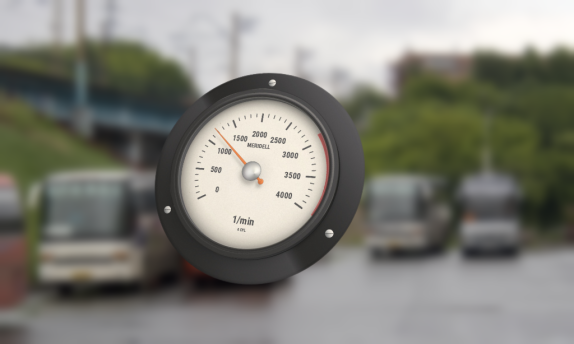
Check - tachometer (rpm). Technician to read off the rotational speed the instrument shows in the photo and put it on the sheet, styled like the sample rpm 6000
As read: rpm 1200
